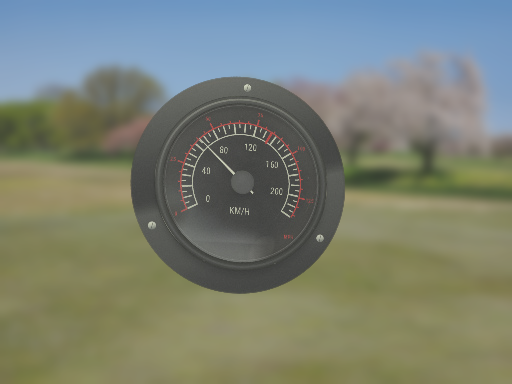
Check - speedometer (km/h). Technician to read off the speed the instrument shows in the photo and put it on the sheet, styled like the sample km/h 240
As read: km/h 65
